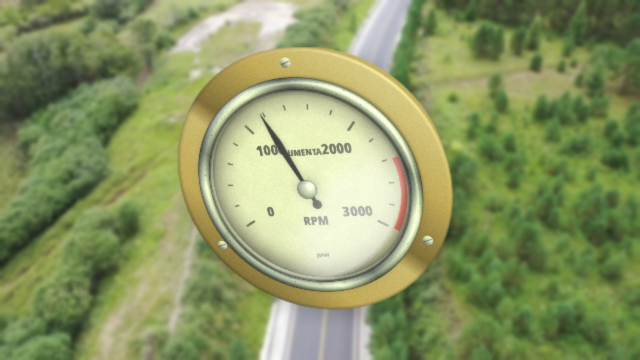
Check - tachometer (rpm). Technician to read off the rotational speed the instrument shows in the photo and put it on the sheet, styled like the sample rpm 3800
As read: rpm 1200
